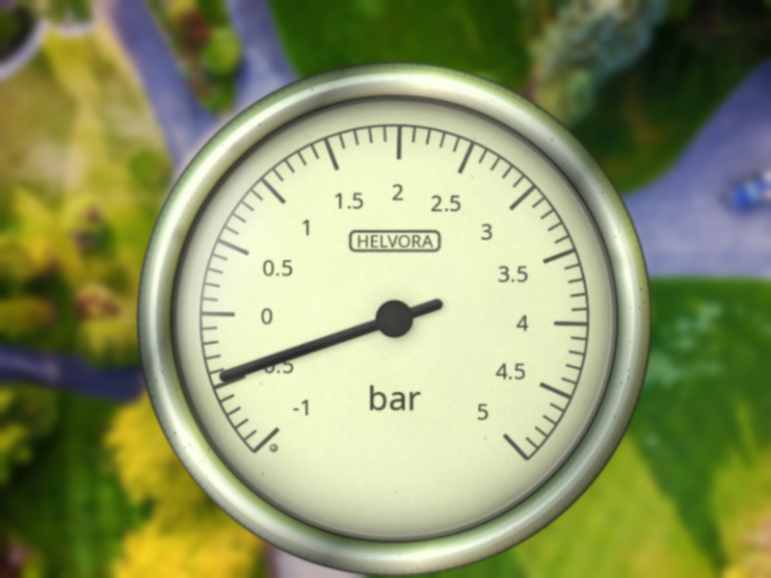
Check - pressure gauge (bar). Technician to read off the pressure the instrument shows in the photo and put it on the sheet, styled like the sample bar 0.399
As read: bar -0.45
